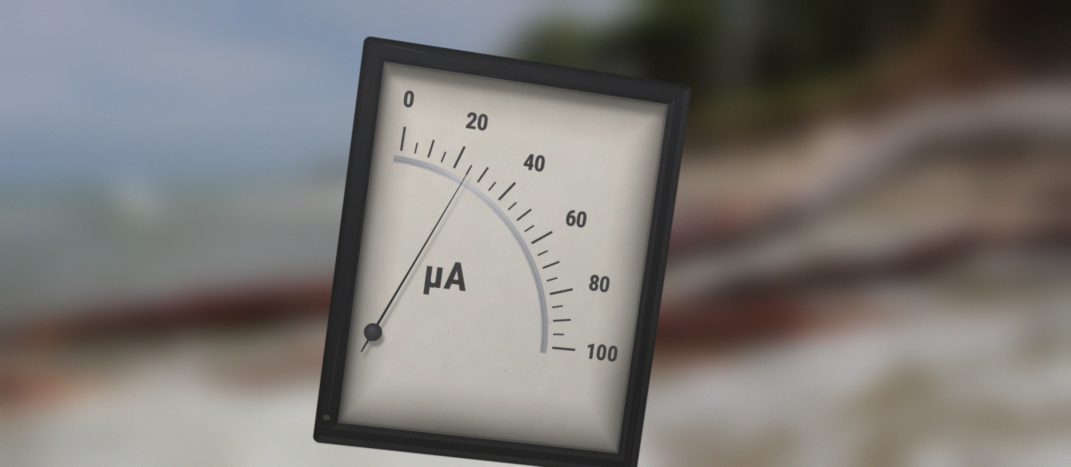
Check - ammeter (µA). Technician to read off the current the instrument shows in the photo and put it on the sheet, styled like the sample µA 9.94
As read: µA 25
